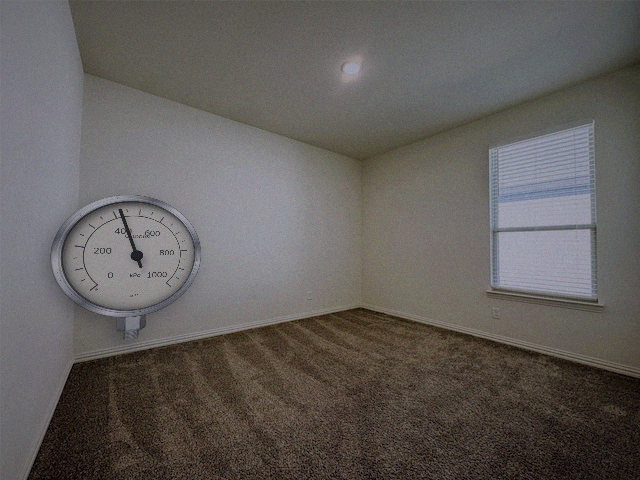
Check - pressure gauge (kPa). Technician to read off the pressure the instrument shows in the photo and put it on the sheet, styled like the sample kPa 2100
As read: kPa 425
